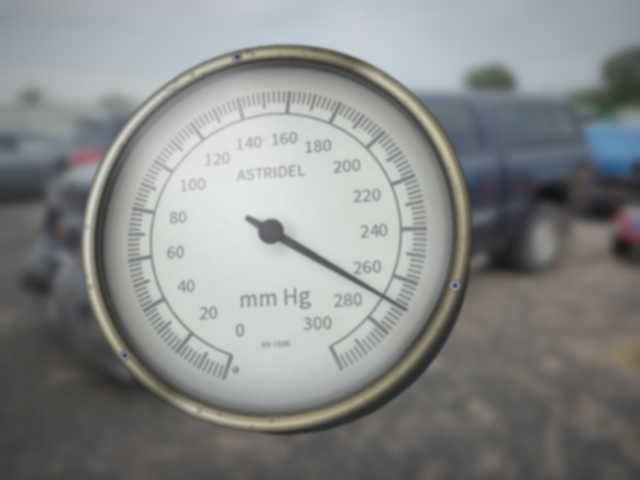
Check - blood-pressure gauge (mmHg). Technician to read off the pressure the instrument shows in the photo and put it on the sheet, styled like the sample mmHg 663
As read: mmHg 270
